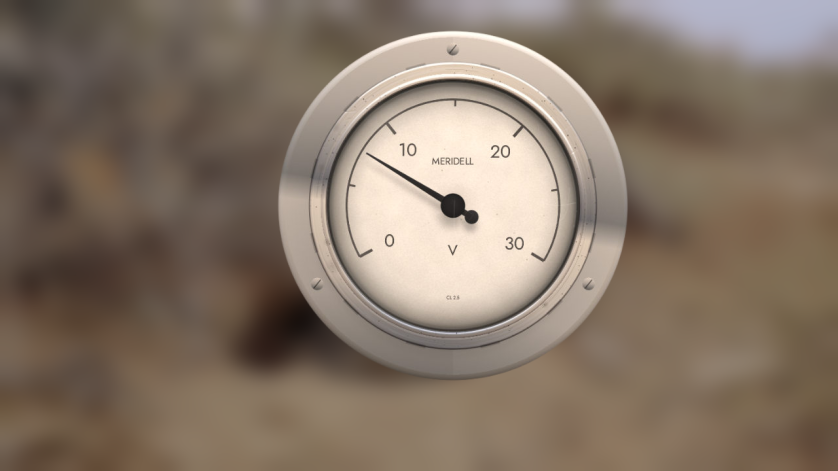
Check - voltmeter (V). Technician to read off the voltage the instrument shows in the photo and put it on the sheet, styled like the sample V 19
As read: V 7.5
